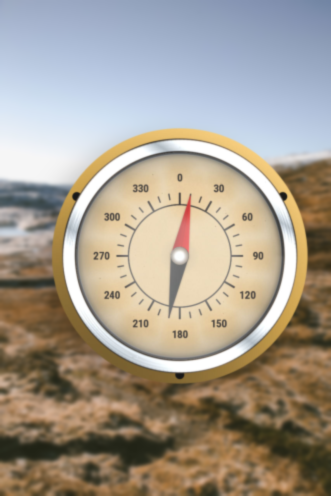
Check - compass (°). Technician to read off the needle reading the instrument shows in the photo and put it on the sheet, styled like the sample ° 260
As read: ° 10
